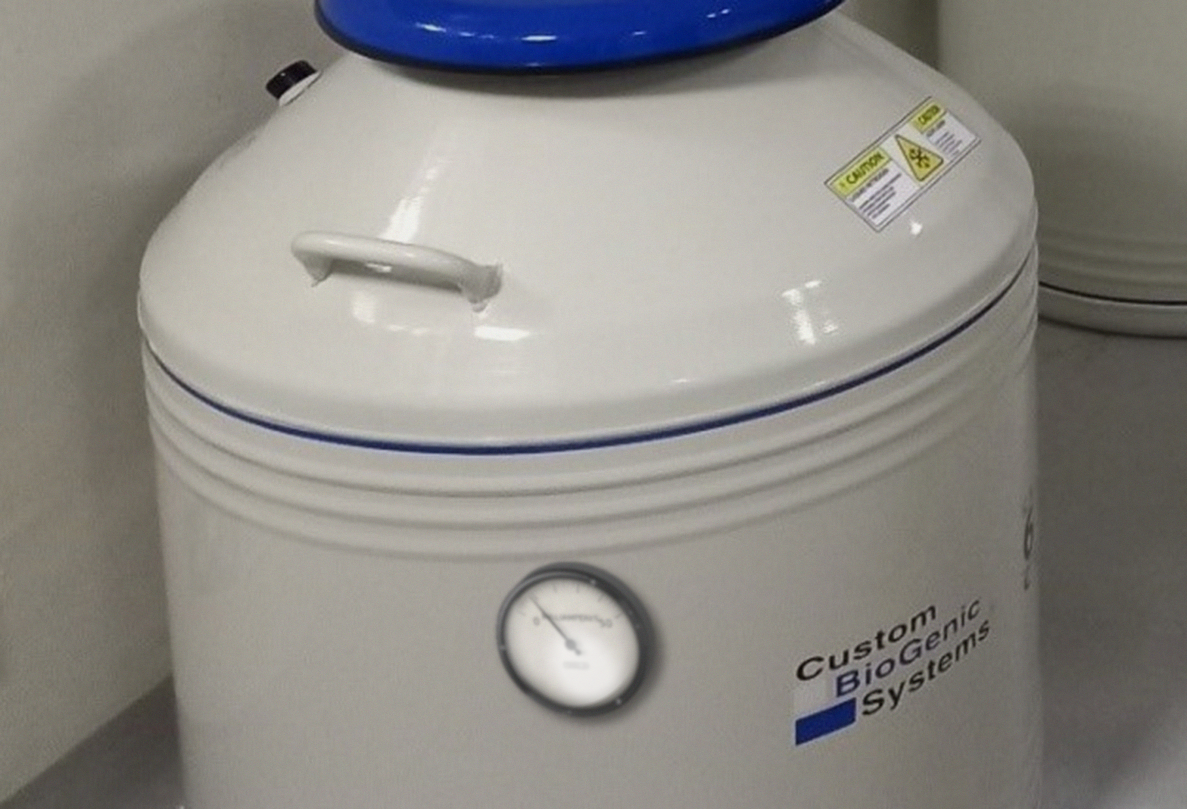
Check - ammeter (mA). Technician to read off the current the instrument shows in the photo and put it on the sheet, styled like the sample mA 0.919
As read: mA 10
